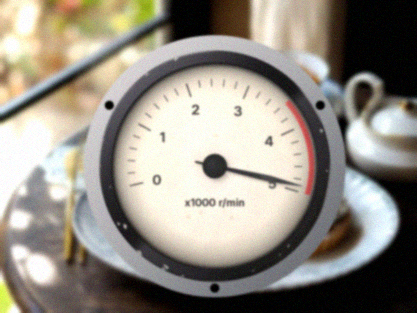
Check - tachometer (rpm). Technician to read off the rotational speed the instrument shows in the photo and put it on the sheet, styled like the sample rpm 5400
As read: rpm 4900
